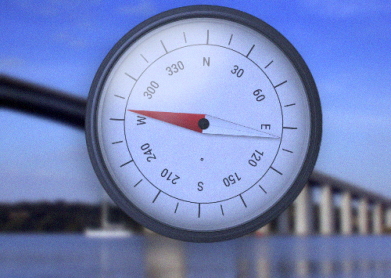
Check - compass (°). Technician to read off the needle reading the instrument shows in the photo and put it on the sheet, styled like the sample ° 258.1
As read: ° 277.5
